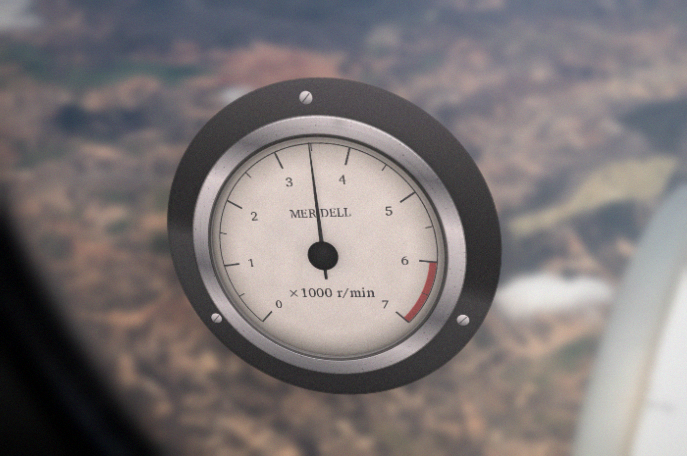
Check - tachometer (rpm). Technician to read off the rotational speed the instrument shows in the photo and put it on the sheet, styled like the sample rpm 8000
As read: rpm 3500
